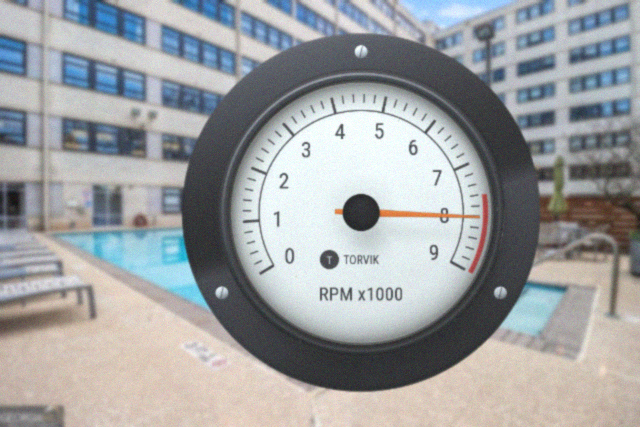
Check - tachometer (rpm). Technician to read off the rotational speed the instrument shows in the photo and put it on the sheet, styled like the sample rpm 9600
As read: rpm 8000
